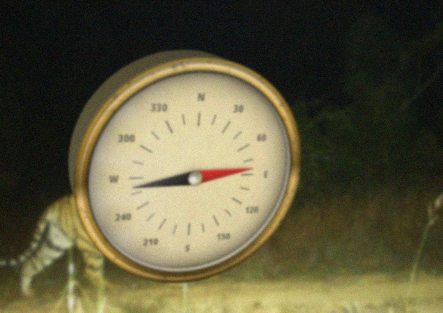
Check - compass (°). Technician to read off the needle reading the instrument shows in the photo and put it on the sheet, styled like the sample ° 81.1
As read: ° 82.5
